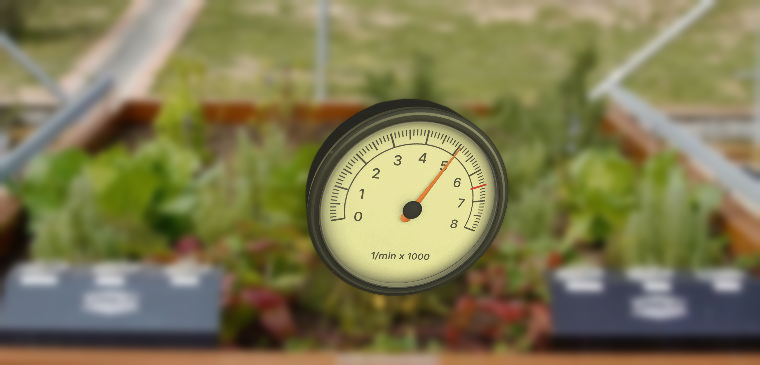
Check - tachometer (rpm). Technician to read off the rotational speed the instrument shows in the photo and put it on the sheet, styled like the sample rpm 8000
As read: rpm 5000
